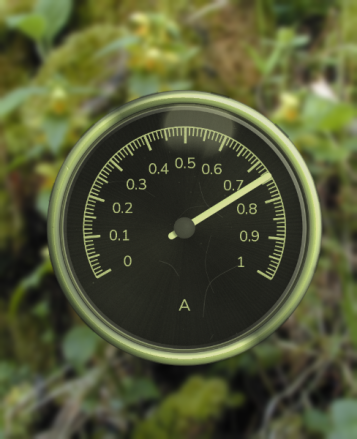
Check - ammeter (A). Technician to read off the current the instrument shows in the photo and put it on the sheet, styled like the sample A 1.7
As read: A 0.74
